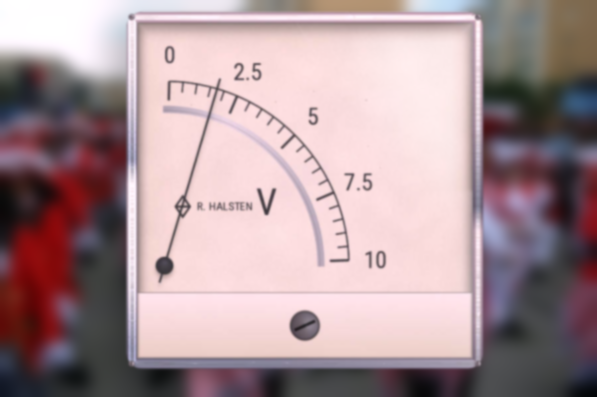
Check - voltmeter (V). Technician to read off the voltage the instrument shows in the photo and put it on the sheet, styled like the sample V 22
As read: V 1.75
